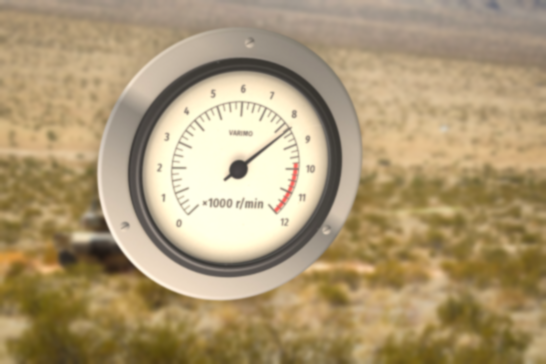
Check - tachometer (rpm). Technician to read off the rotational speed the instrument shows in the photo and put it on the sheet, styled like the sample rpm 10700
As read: rpm 8250
